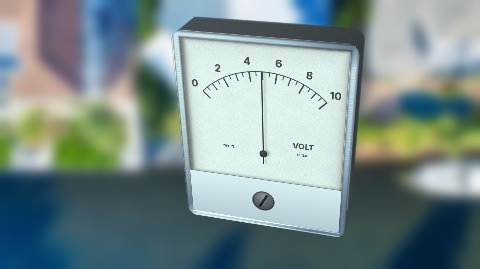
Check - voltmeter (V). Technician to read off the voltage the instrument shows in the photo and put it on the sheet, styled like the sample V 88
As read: V 5
